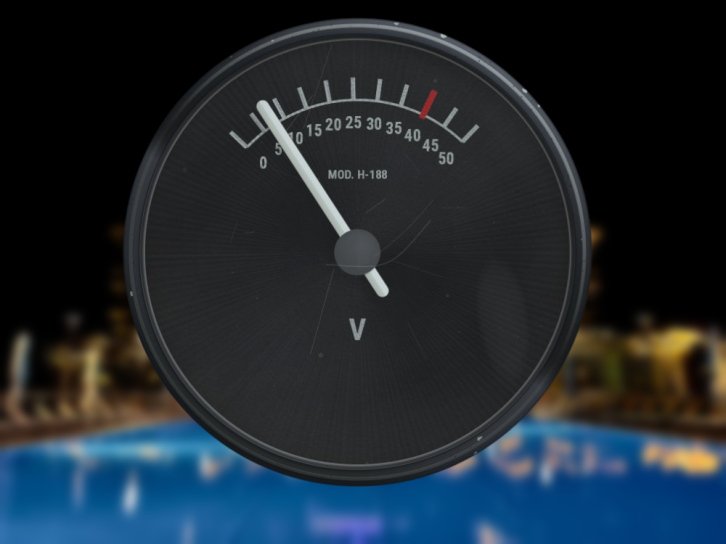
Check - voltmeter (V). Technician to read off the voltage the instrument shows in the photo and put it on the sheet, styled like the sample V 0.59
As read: V 7.5
